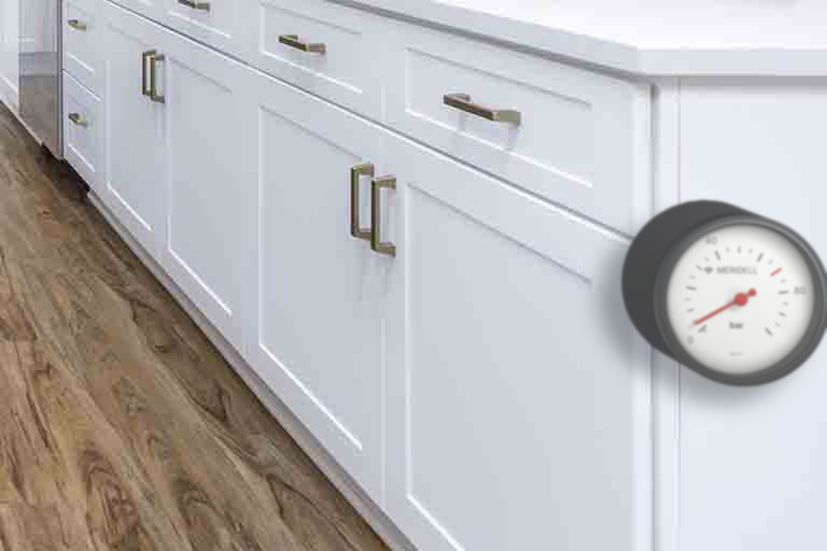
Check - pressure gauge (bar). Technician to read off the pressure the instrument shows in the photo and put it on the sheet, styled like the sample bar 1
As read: bar 5
